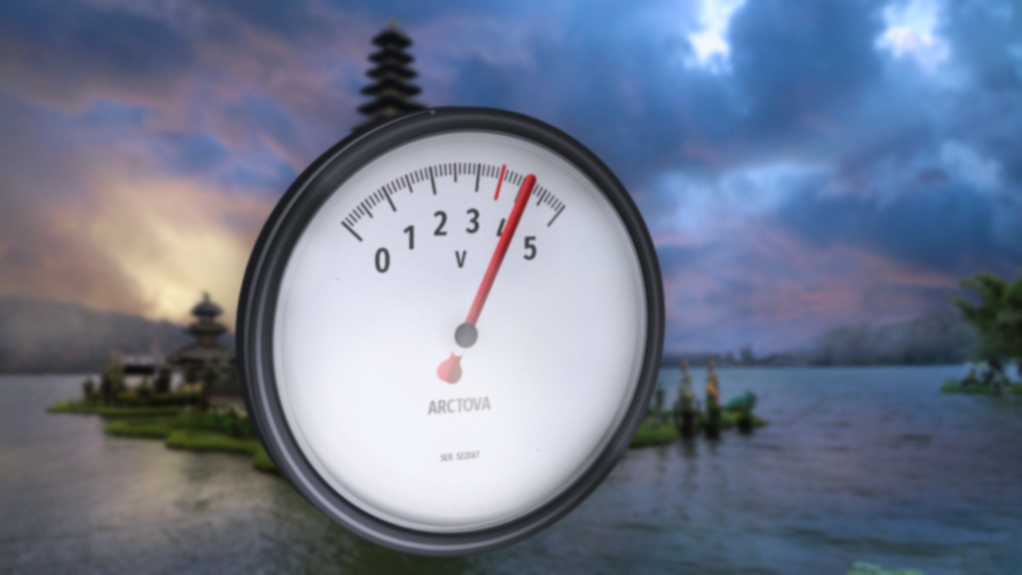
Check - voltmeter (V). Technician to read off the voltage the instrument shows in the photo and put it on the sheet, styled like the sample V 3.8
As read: V 4
